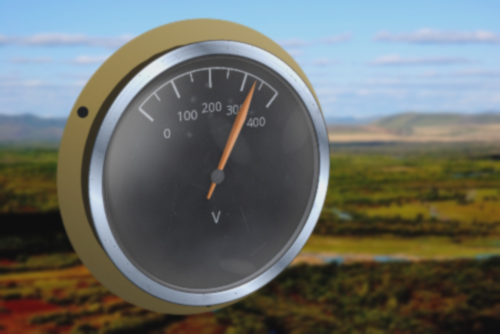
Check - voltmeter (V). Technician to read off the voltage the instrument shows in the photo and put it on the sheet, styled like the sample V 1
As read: V 325
